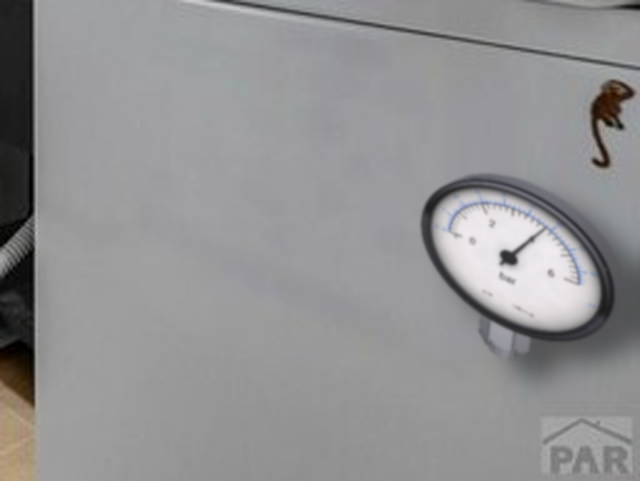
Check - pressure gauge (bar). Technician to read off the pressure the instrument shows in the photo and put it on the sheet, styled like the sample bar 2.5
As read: bar 4
